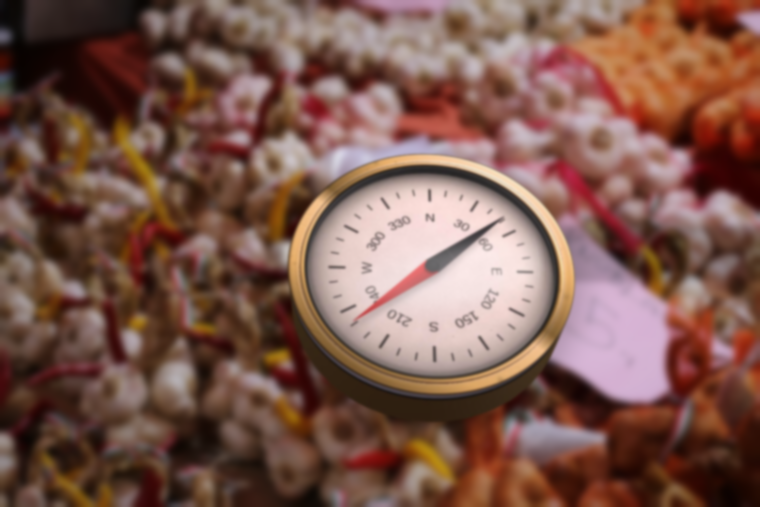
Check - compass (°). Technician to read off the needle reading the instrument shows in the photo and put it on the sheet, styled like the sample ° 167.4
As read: ° 230
